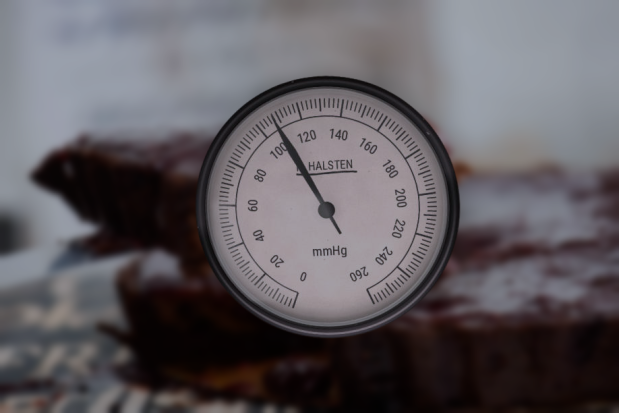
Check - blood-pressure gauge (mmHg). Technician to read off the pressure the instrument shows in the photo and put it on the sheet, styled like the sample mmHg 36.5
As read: mmHg 108
